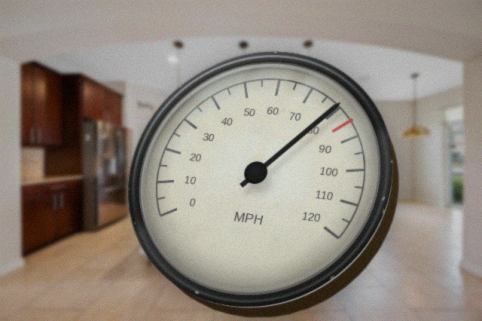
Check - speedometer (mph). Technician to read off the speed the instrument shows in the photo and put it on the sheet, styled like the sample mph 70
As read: mph 80
